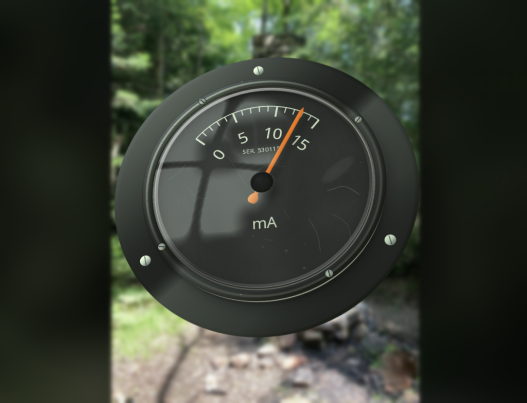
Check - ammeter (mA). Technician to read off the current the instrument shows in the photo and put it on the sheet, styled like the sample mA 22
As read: mA 13
